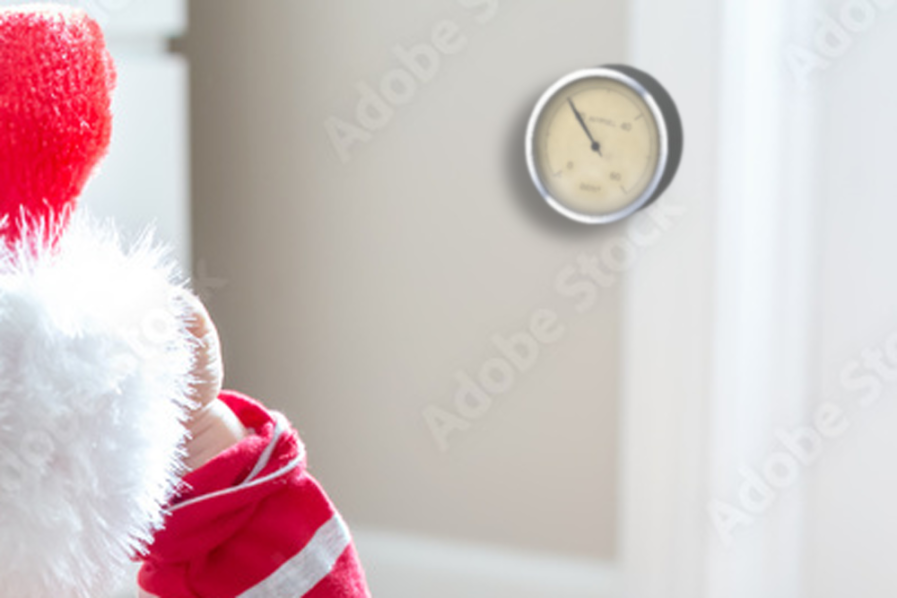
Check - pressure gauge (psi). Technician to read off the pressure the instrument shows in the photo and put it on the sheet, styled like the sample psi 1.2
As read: psi 20
